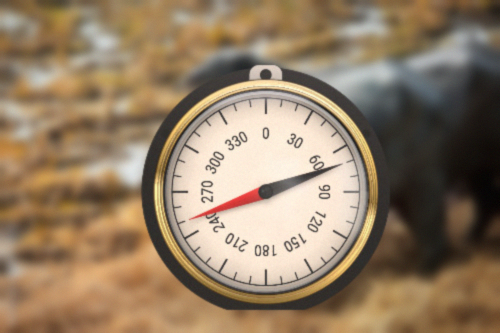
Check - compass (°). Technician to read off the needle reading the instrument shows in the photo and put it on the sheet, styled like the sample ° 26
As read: ° 250
